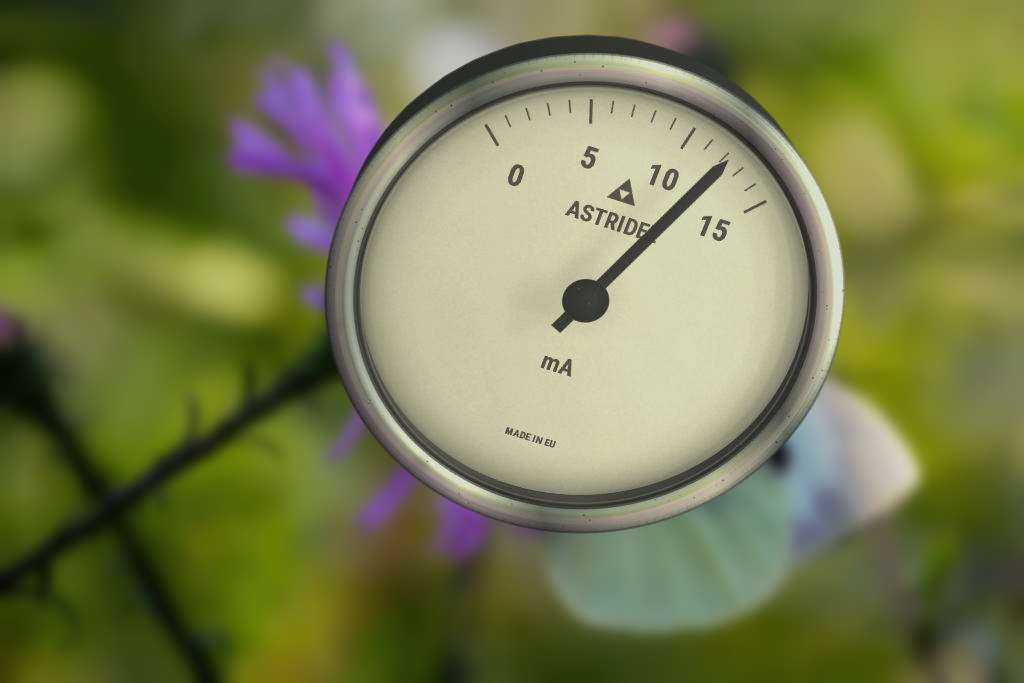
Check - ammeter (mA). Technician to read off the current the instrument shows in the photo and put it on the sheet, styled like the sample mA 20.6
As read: mA 12
